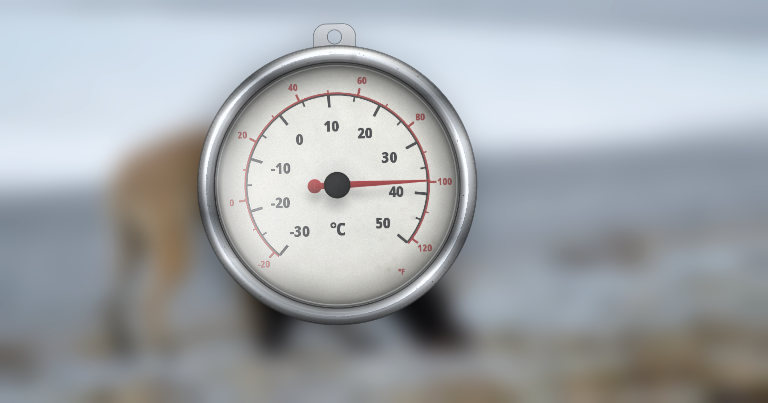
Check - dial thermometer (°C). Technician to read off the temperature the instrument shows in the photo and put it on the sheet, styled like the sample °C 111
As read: °C 37.5
